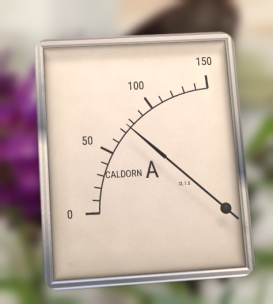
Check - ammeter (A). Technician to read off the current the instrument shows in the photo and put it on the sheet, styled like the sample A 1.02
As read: A 75
